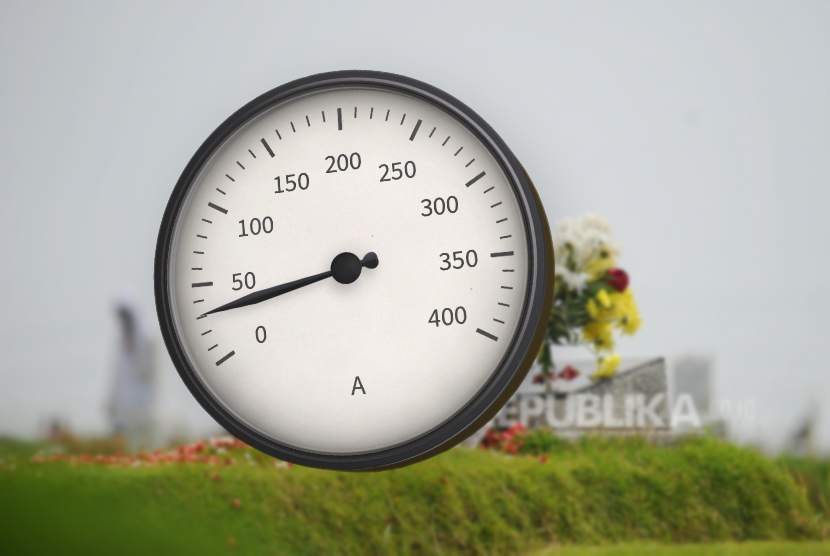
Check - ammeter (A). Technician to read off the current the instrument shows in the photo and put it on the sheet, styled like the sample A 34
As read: A 30
